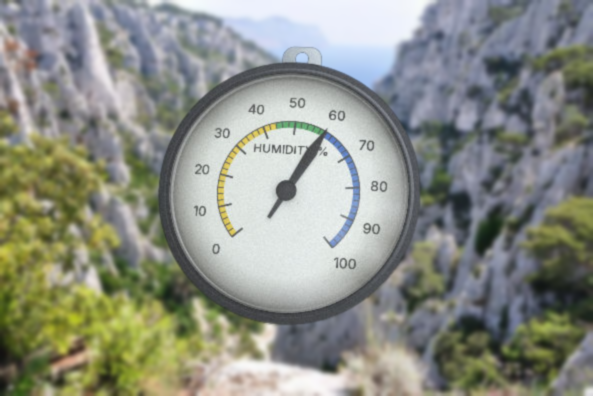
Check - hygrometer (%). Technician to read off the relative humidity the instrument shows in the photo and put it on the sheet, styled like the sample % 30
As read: % 60
